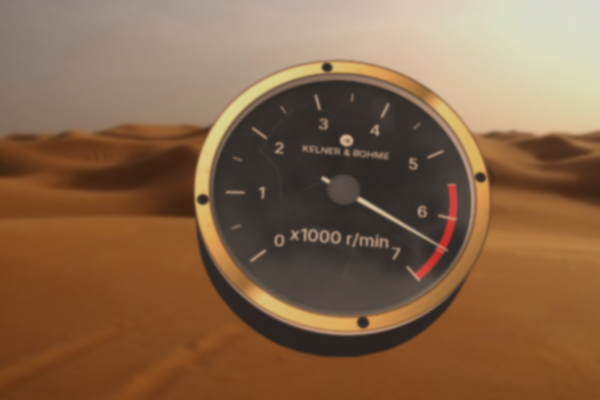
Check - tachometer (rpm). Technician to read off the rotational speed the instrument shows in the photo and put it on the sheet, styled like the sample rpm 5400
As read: rpm 6500
